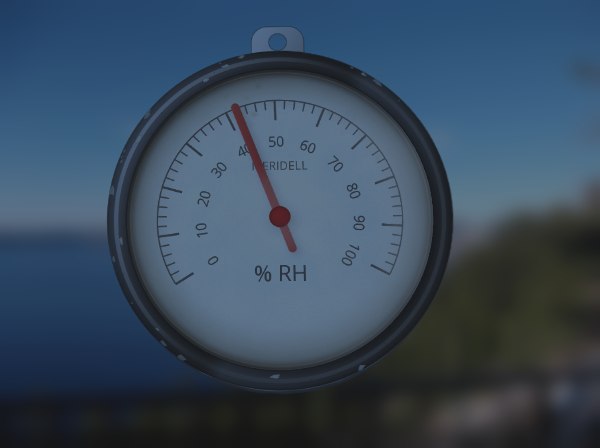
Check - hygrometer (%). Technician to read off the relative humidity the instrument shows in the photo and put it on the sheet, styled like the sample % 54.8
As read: % 42
